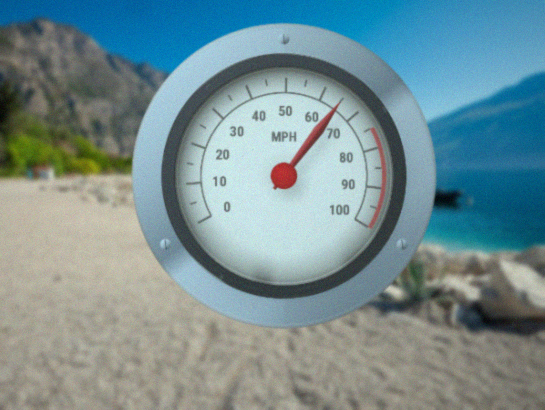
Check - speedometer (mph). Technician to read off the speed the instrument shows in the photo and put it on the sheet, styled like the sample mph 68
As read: mph 65
